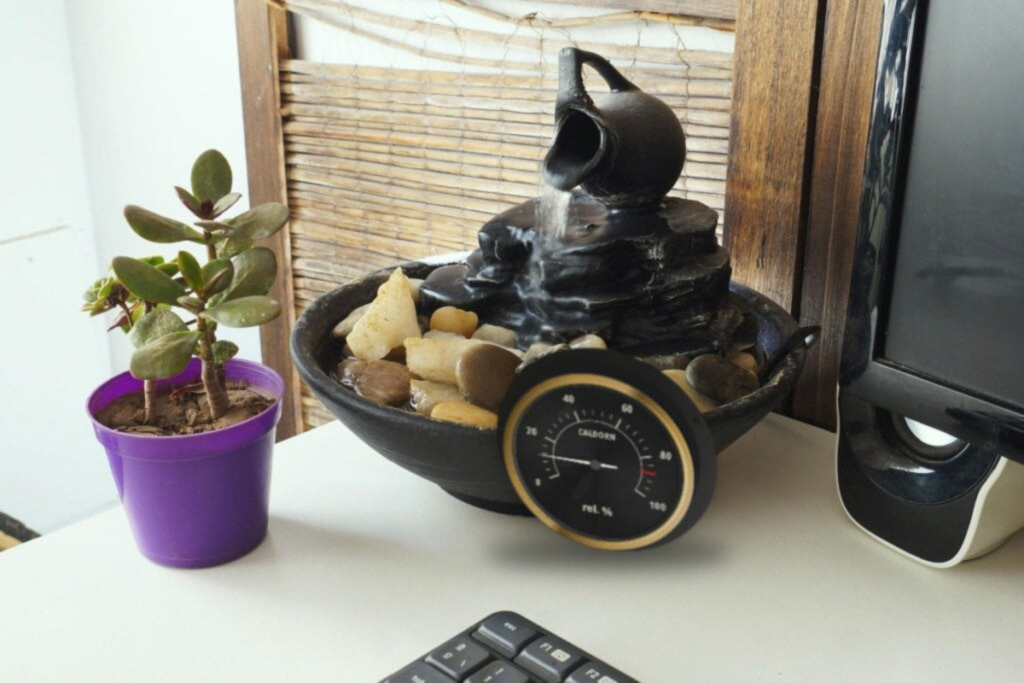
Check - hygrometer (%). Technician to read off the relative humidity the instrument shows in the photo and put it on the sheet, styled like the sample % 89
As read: % 12
